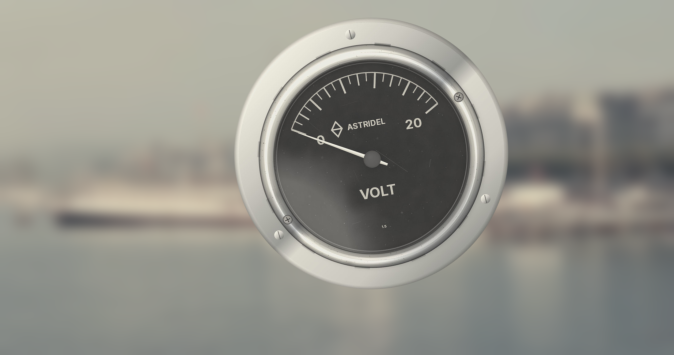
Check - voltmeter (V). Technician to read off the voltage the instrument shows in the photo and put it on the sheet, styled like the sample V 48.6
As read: V 0
